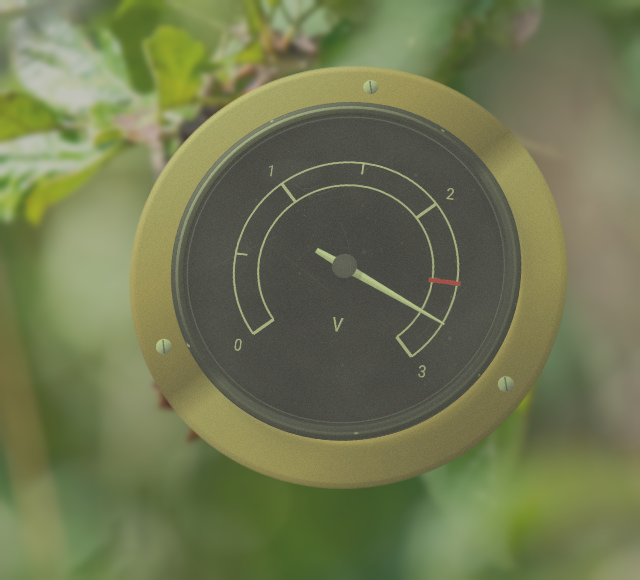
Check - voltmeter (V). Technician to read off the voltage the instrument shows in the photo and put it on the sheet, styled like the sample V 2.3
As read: V 2.75
